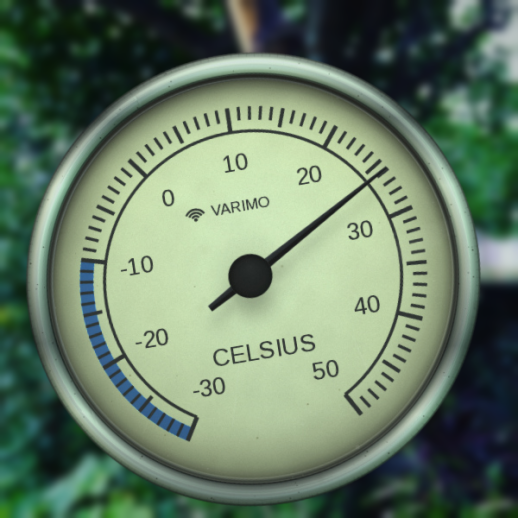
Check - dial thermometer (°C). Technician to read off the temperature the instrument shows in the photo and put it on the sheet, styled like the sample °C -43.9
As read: °C 26
